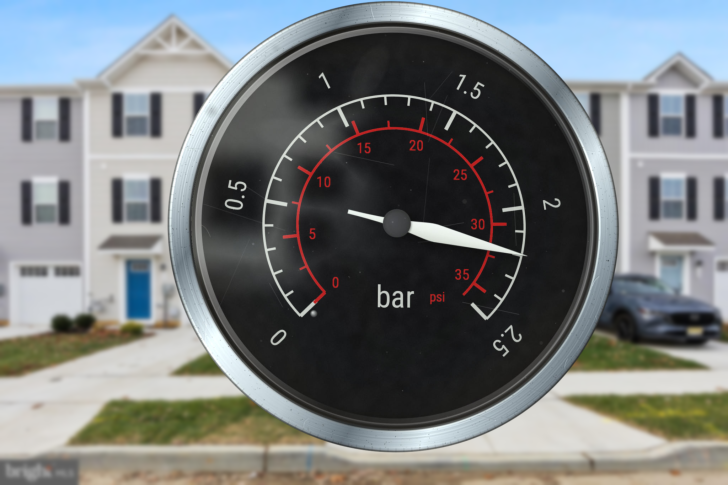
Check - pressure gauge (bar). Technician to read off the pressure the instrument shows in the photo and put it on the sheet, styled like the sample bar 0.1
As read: bar 2.2
